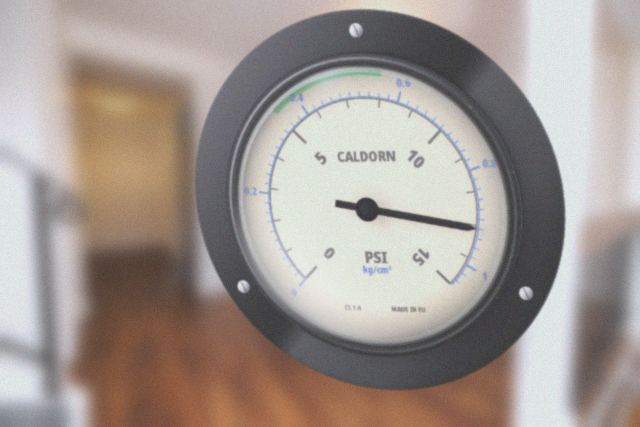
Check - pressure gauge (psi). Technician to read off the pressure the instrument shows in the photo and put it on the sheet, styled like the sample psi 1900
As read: psi 13
